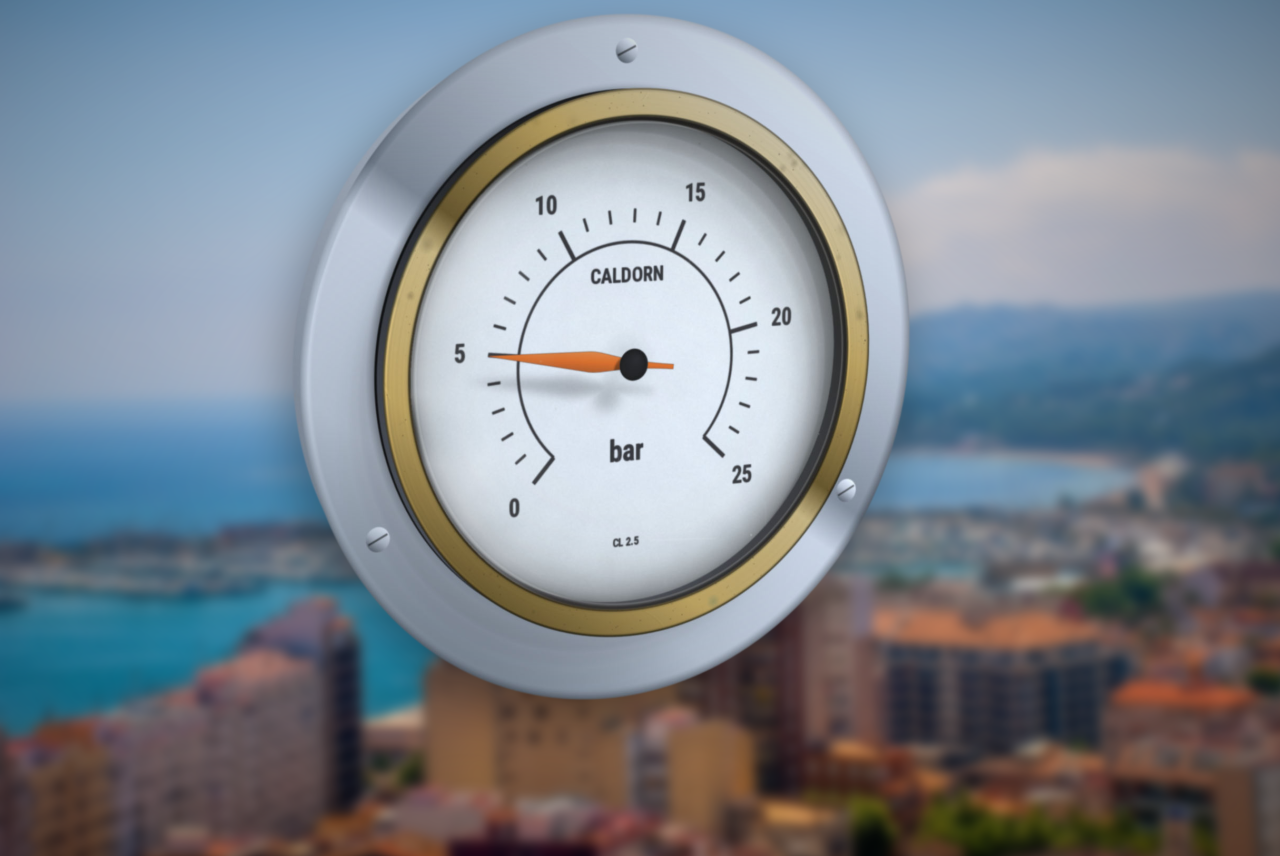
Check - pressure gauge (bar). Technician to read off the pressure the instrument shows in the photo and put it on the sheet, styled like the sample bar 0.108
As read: bar 5
